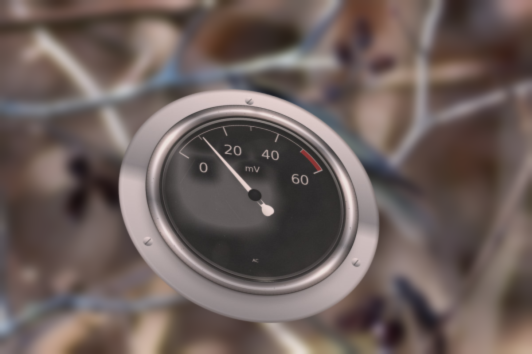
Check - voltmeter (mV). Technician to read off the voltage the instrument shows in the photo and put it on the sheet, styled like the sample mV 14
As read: mV 10
